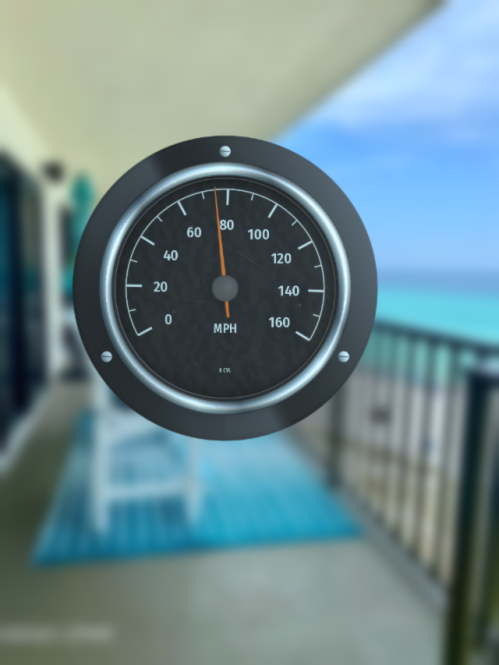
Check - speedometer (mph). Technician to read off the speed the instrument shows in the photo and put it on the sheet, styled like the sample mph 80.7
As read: mph 75
